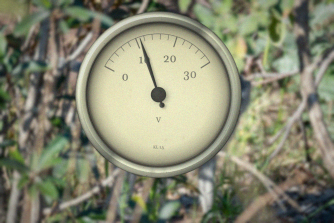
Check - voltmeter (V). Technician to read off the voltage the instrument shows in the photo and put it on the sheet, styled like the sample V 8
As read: V 11
